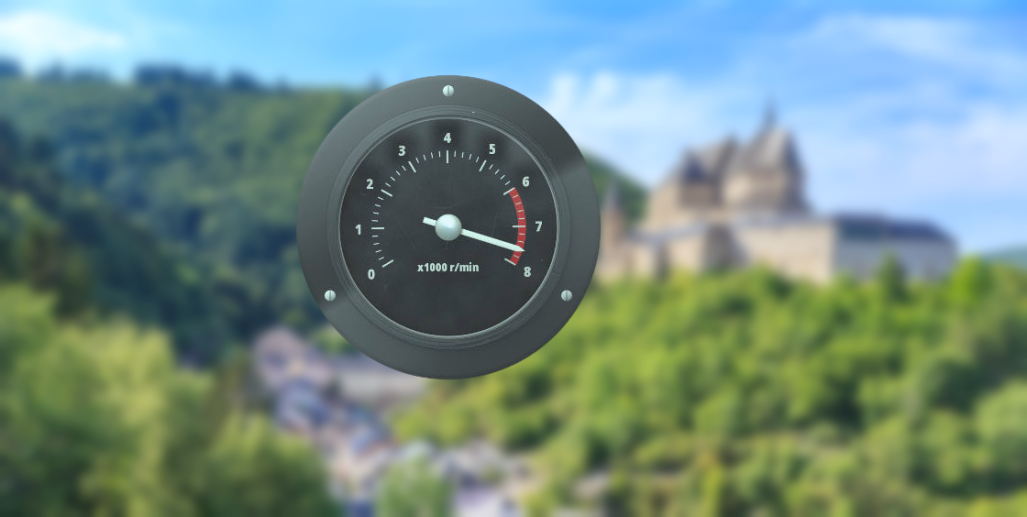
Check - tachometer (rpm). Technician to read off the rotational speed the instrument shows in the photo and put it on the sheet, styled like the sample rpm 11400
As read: rpm 7600
